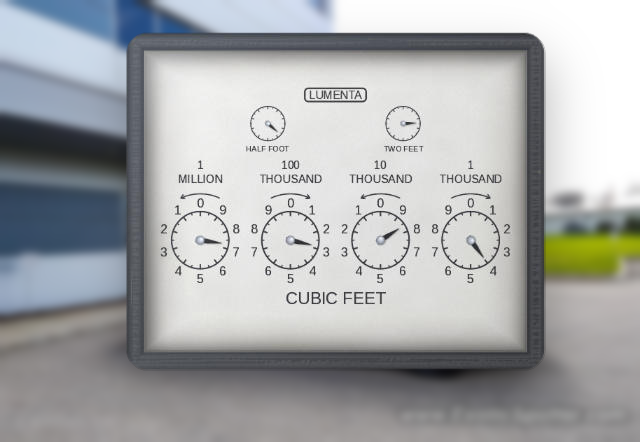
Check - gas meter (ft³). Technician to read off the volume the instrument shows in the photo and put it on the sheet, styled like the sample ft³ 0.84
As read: ft³ 728400
